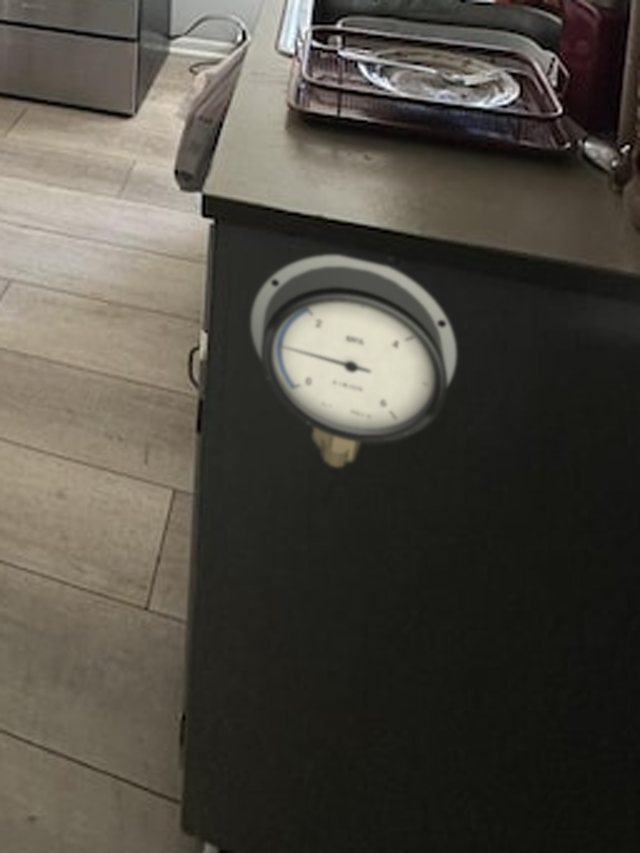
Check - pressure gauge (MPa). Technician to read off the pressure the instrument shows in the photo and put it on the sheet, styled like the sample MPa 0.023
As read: MPa 1
